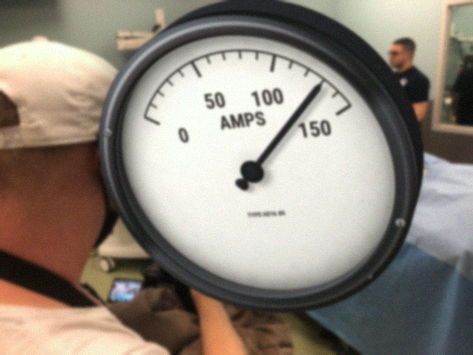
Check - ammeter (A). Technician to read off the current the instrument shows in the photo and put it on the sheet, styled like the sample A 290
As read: A 130
